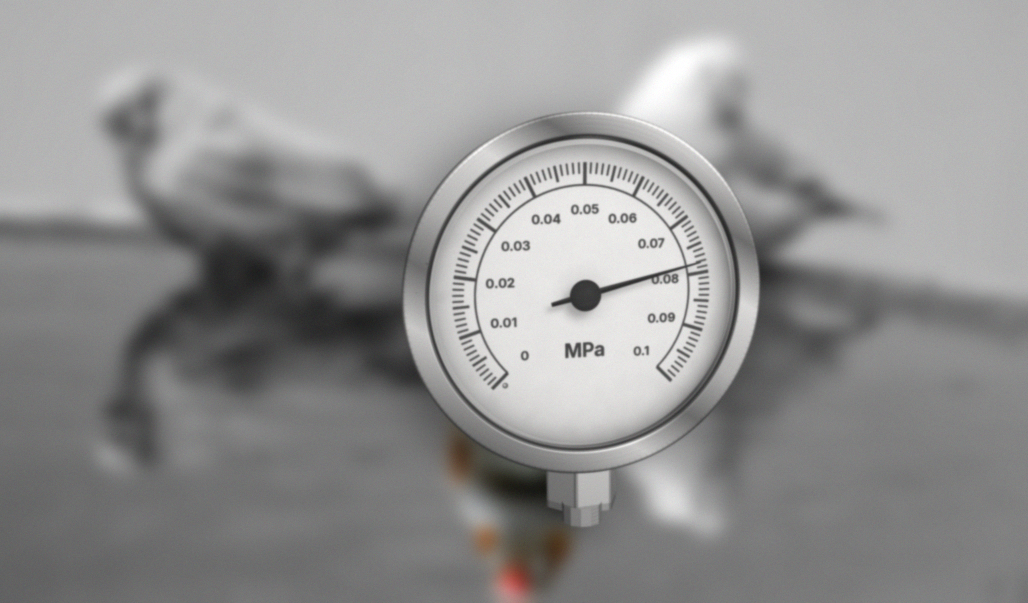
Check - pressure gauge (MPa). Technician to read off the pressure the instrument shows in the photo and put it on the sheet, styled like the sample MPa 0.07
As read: MPa 0.078
